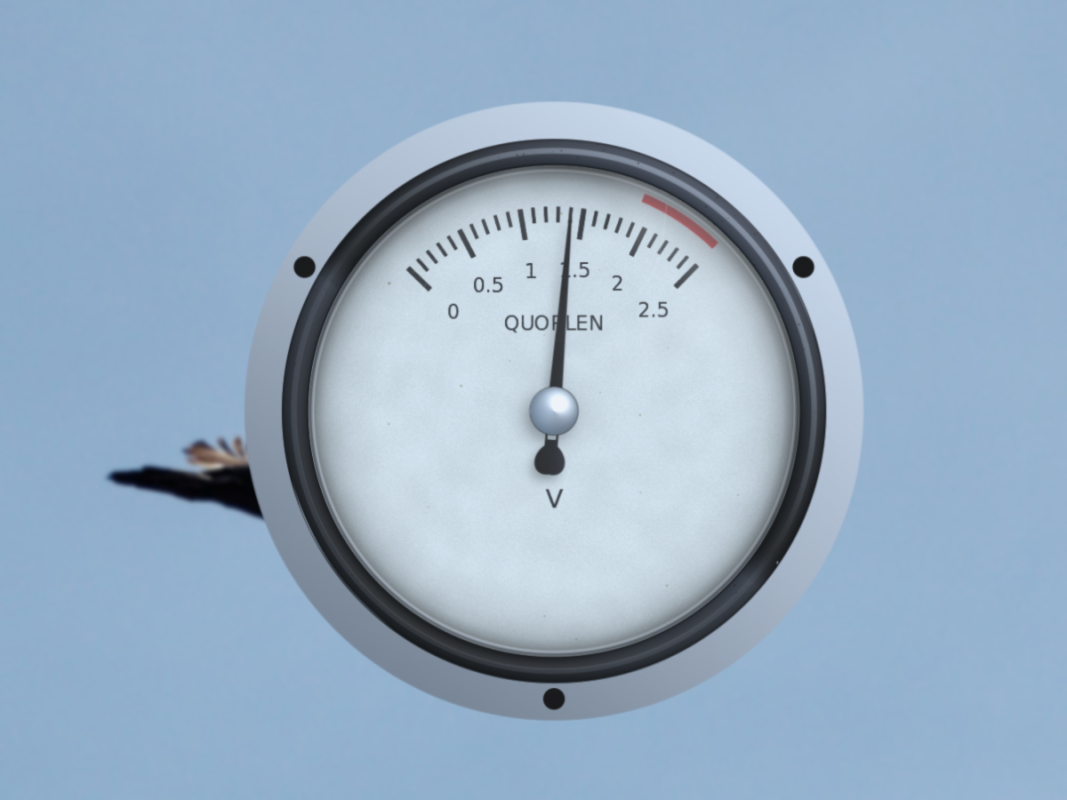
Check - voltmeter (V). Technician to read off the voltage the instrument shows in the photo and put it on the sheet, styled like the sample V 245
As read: V 1.4
